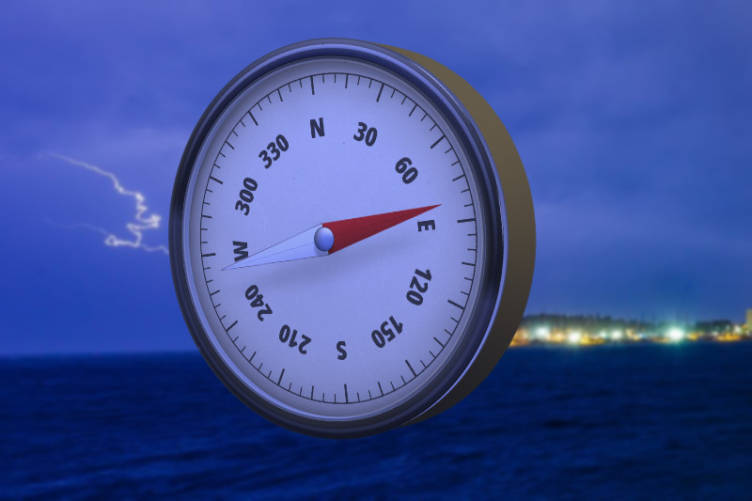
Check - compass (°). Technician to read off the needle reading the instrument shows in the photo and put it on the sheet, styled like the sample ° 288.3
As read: ° 82.5
